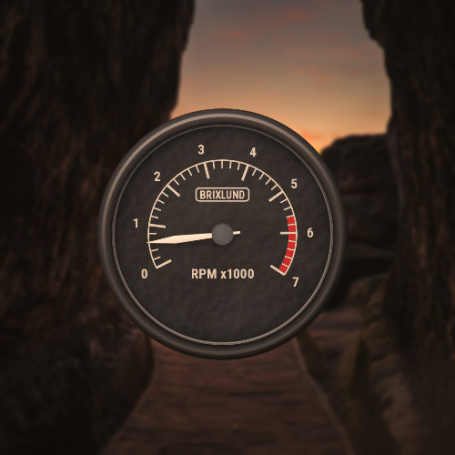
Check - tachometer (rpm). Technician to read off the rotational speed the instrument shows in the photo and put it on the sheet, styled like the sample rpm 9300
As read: rpm 600
